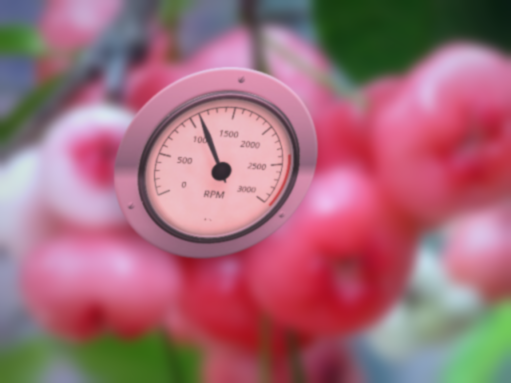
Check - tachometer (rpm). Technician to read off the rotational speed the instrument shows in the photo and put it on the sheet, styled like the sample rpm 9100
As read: rpm 1100
